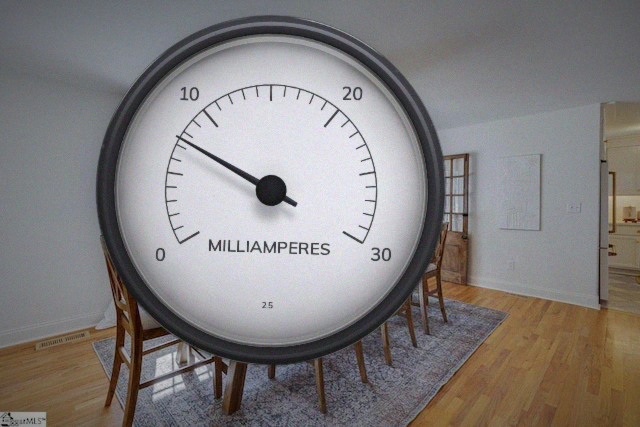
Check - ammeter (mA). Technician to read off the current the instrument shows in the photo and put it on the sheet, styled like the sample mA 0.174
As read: mA 7.5
